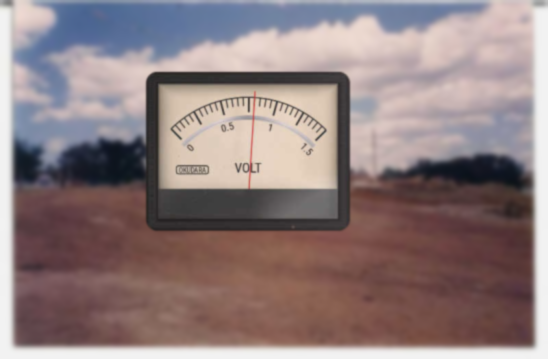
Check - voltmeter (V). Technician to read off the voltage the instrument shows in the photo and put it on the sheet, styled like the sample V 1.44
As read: V 0.8
